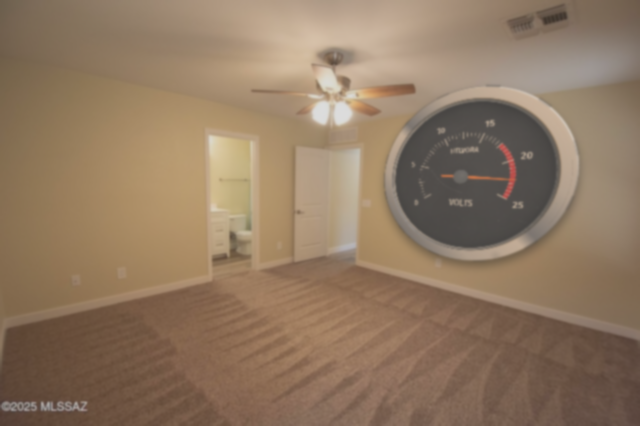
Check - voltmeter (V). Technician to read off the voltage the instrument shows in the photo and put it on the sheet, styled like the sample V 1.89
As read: V 22.5
